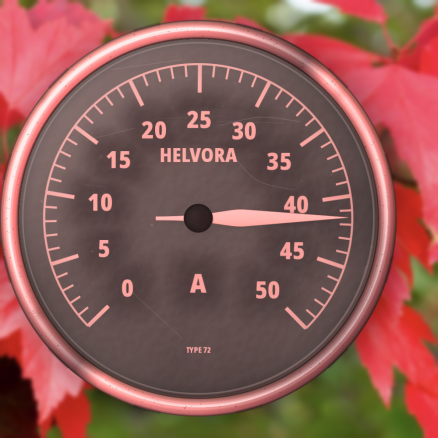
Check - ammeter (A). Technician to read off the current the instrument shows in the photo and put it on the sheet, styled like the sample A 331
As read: A 41.5
